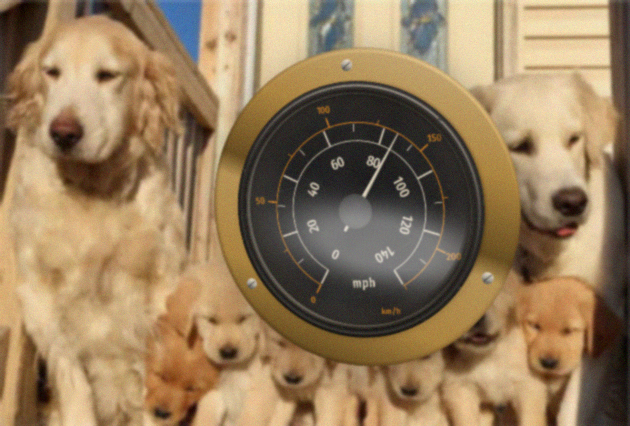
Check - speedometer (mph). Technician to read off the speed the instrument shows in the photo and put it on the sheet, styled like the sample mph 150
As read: mph 85
